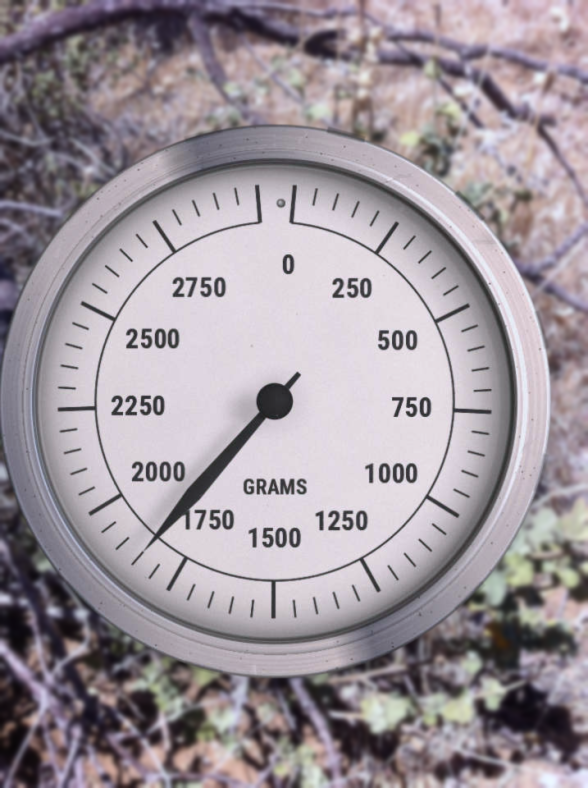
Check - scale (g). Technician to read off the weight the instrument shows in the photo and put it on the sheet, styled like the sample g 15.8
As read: g 1850
